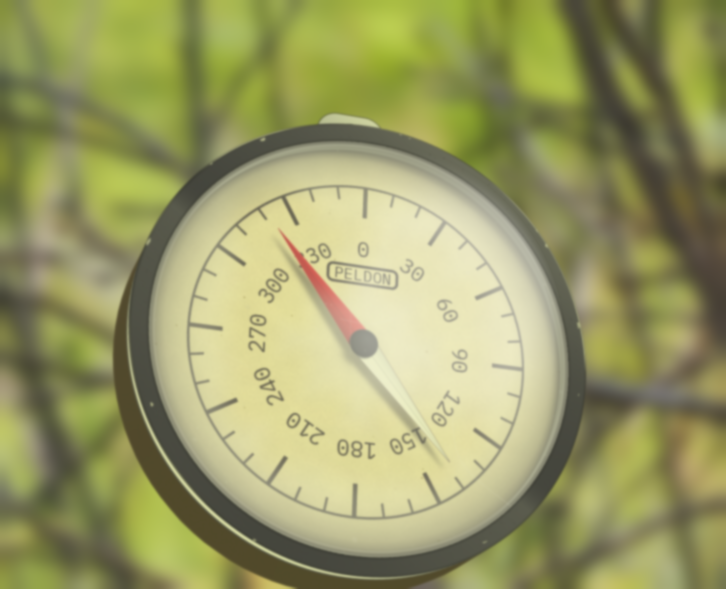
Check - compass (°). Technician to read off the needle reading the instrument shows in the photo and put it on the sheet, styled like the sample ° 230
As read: ° 320
